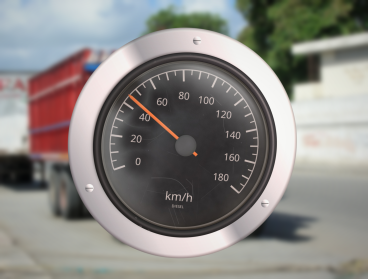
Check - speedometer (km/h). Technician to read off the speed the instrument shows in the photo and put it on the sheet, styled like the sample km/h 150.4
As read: km/h 45
